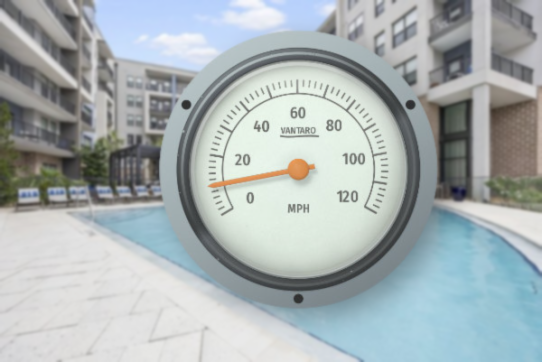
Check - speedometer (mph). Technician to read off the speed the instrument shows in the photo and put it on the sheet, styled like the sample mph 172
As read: mph 10
